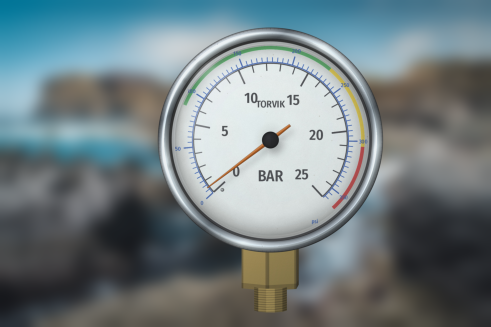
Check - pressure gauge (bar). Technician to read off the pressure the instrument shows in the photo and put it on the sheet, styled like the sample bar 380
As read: bar 0.5
